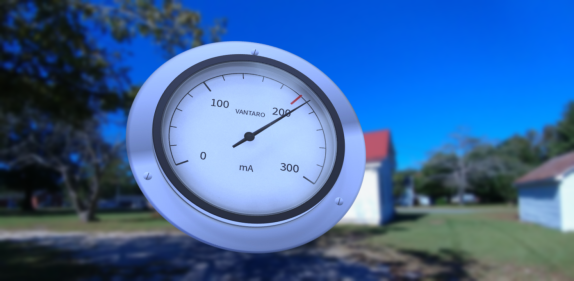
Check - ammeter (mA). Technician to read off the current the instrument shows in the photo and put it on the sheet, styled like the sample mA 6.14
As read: mA 210
